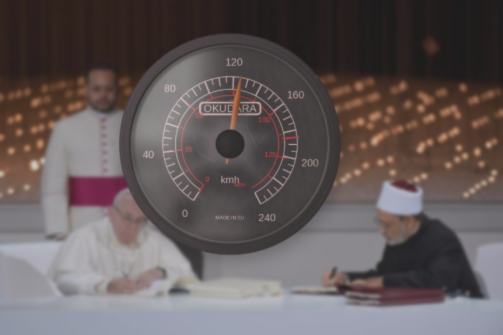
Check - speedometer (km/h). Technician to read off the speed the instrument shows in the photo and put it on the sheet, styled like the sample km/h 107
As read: km/h 125
